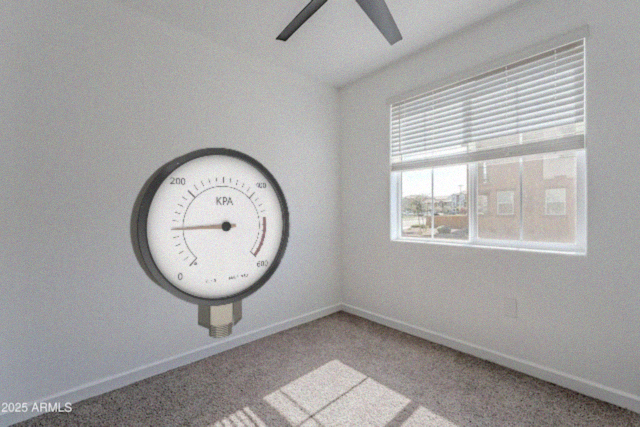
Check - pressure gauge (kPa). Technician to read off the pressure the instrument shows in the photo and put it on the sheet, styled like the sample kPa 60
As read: kPa 100
